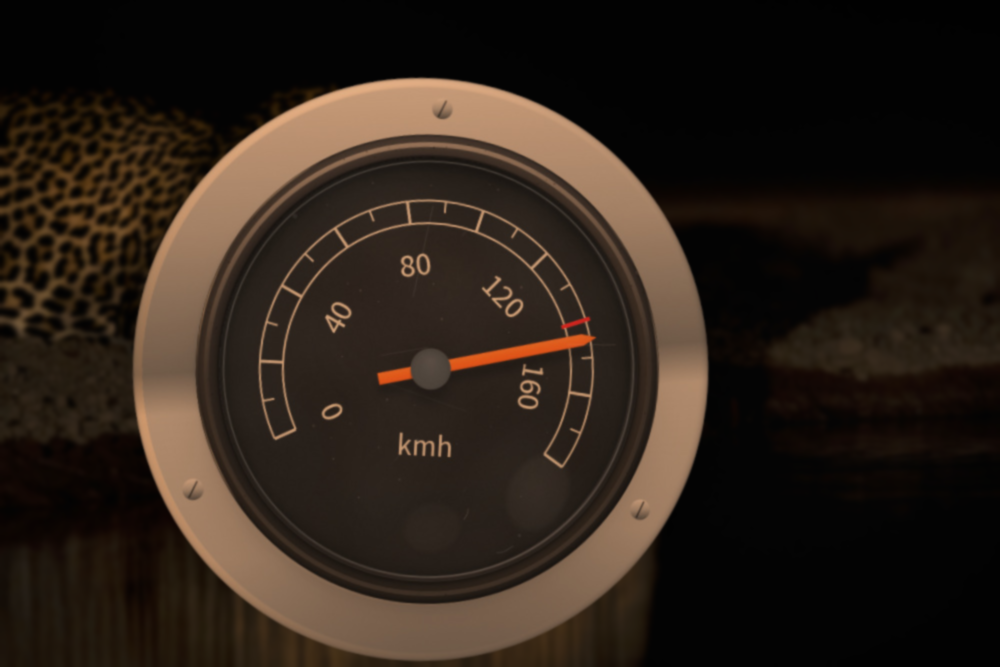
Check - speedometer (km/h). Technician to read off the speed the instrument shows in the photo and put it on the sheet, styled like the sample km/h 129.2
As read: km/h 145
